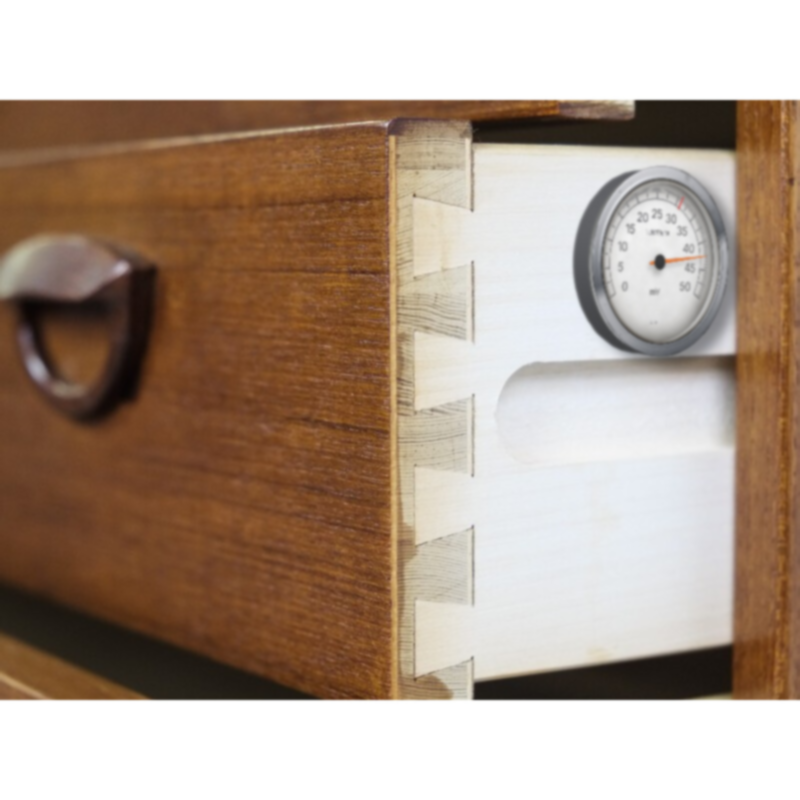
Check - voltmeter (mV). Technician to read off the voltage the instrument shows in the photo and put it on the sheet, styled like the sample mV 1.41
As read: mV 42.5
